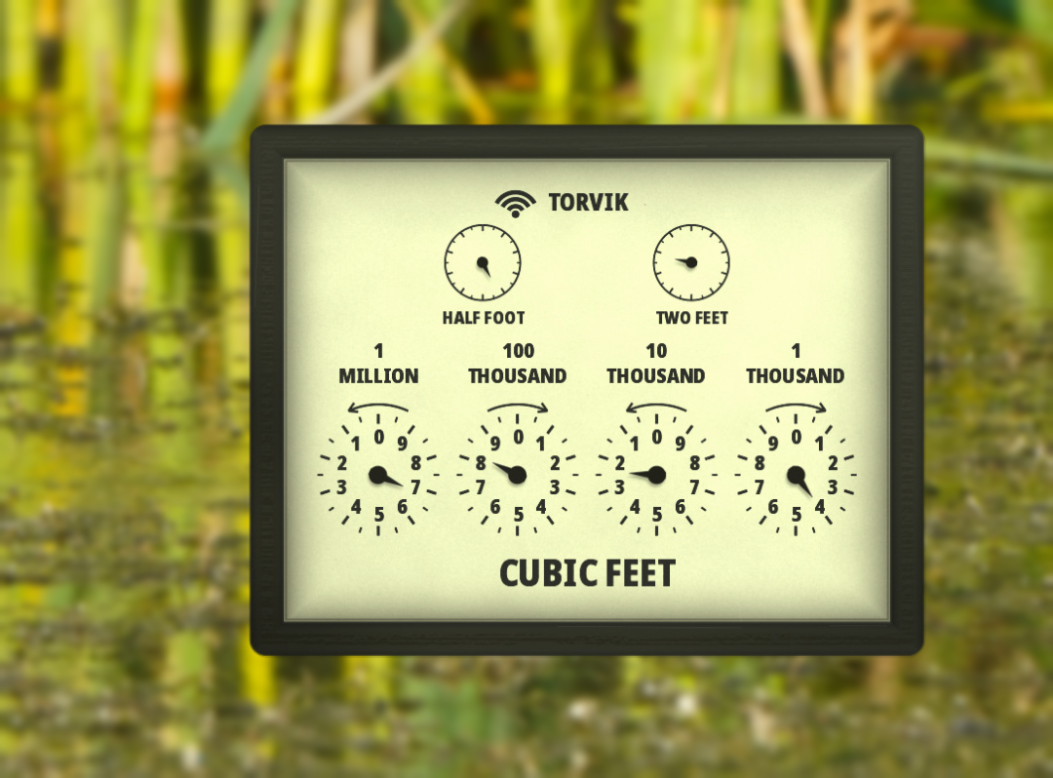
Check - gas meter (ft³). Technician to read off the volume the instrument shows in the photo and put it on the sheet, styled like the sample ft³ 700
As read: ft³ 682400
